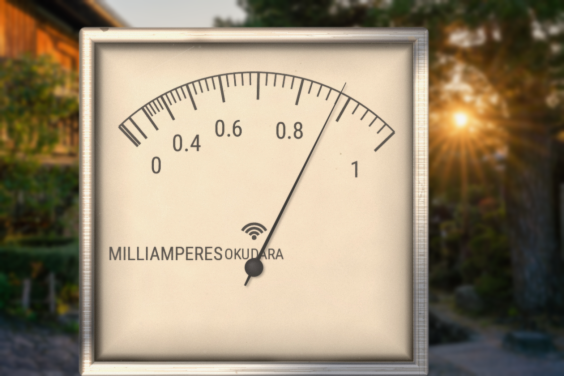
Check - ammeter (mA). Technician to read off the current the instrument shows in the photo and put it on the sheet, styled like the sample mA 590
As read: mA 0.88
